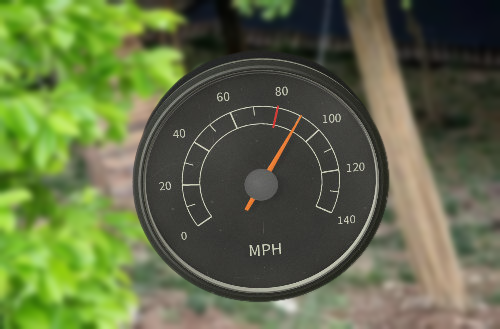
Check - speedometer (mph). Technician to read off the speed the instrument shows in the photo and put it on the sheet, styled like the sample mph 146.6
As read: mph 90
